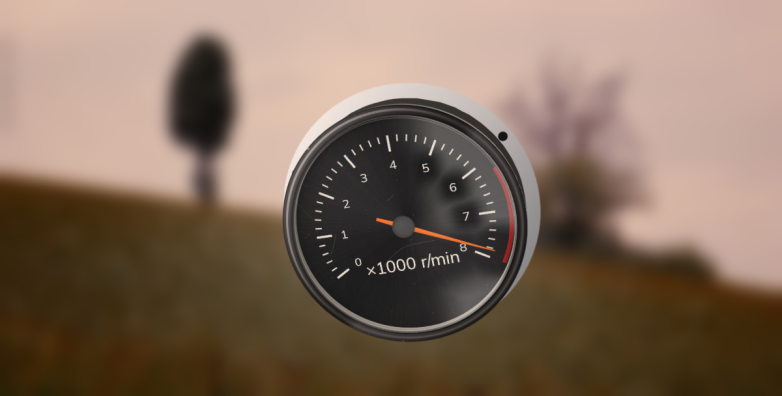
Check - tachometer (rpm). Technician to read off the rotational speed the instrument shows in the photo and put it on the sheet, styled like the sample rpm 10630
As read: rpm 7800
